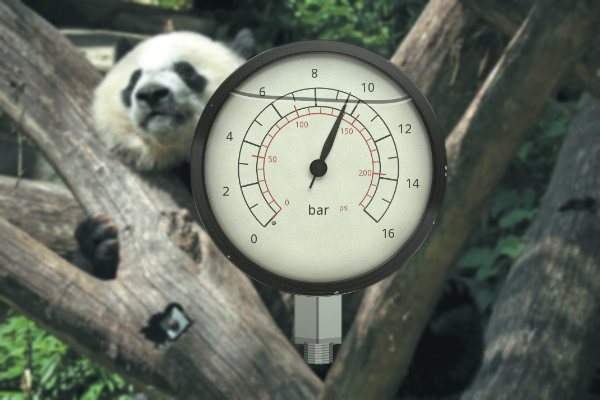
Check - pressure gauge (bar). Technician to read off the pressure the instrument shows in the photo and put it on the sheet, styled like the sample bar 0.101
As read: bar 9.5
